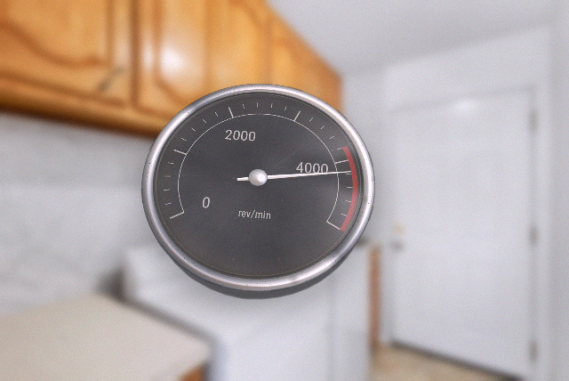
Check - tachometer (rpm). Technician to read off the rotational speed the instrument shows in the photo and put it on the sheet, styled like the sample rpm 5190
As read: rpm 4200
